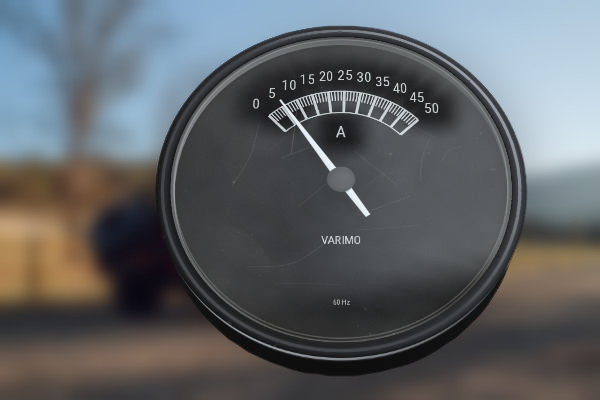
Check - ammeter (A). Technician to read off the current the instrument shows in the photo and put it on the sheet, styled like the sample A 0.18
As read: A 5
